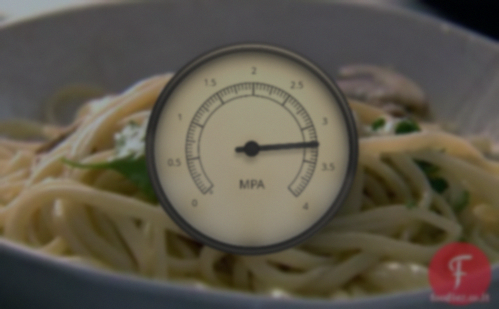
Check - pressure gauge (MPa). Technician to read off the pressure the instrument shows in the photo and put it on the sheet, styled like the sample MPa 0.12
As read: MPa 3.25
